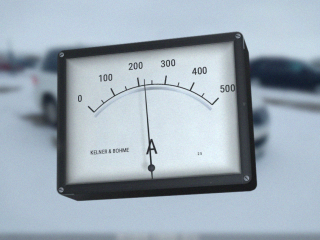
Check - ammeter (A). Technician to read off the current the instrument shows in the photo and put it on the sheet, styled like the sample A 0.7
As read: A 225
